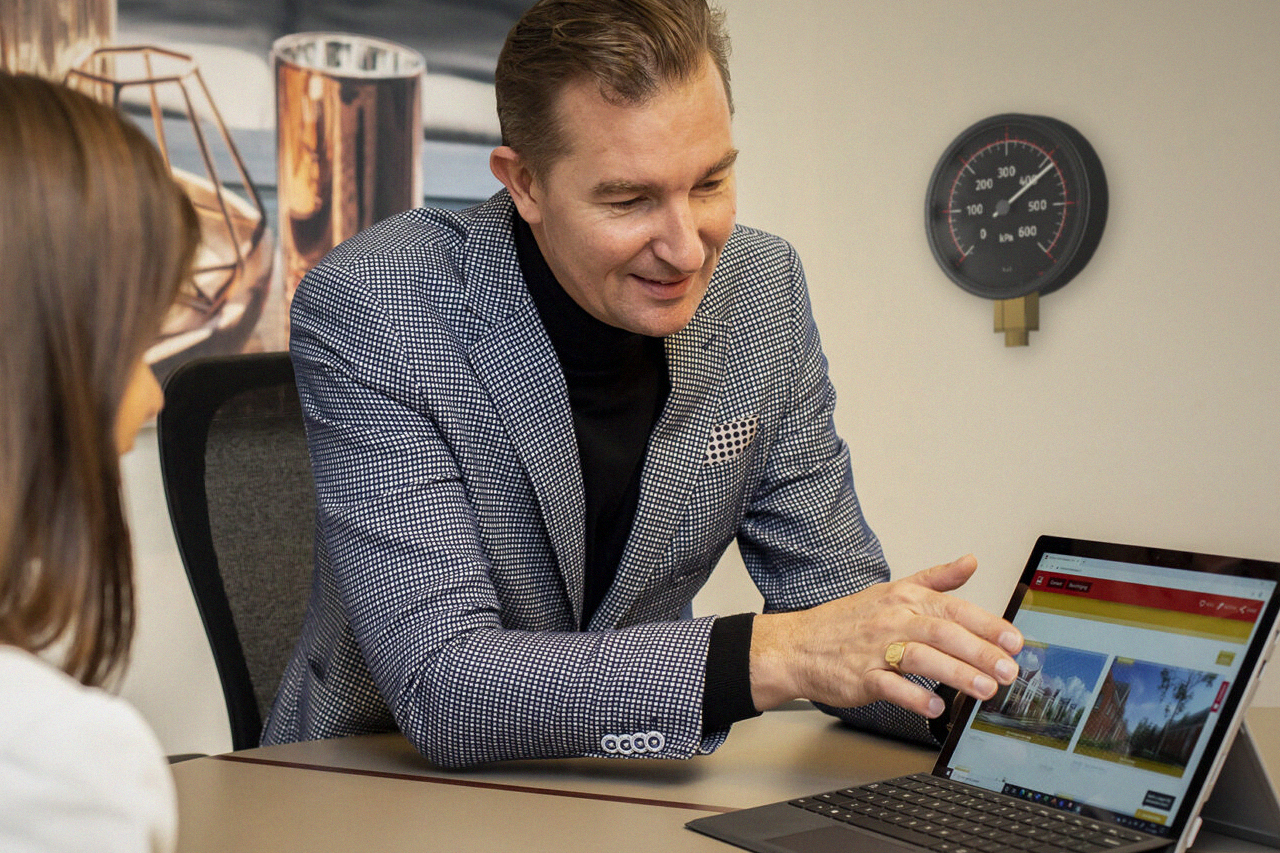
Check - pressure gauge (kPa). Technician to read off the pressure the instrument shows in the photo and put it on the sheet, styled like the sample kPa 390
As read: kPa 420
